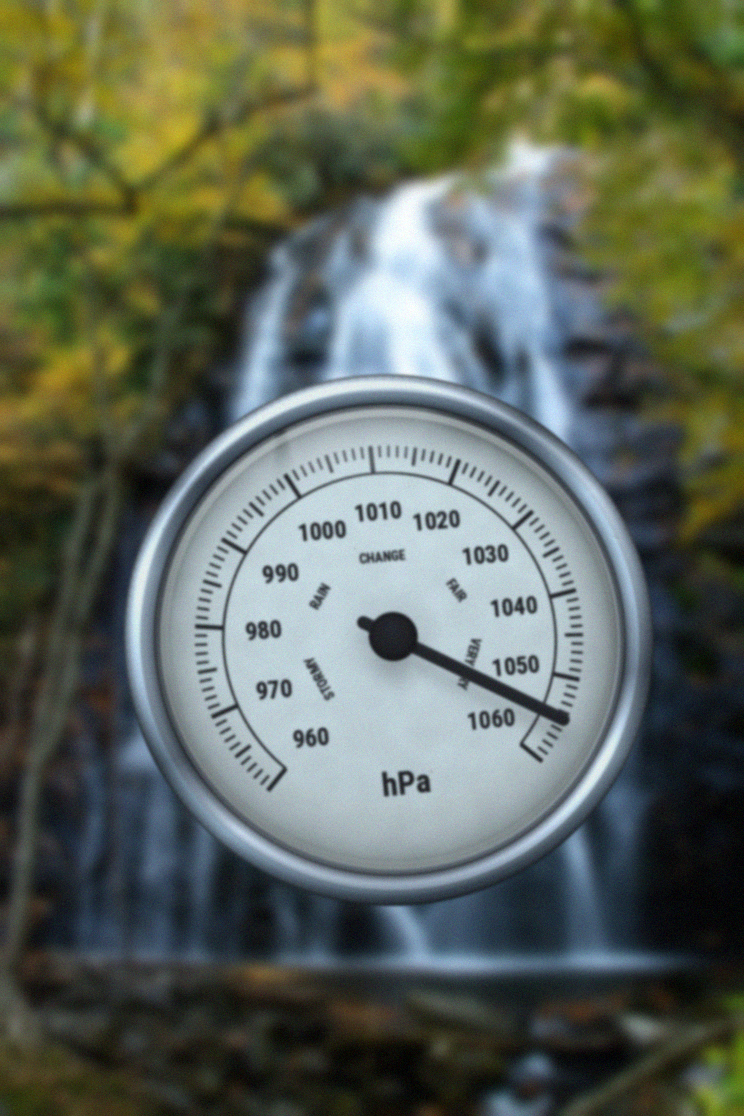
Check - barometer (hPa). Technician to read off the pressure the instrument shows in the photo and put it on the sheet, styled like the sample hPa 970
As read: hPa 1055
